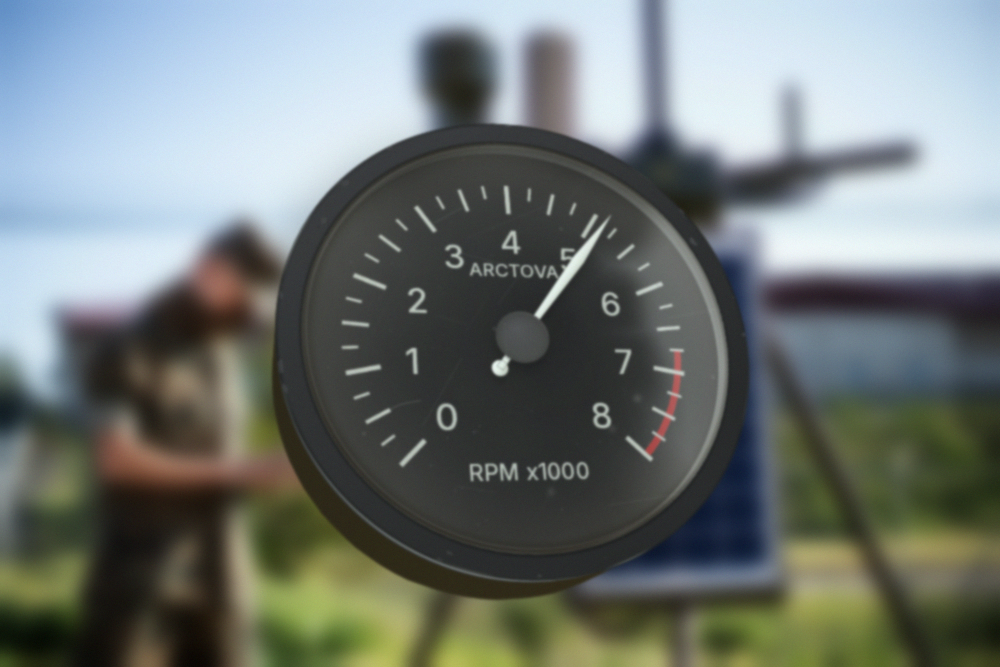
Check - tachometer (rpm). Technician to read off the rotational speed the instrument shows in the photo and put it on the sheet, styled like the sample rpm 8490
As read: rpm 5125
